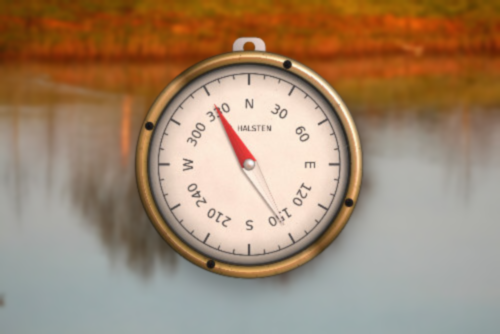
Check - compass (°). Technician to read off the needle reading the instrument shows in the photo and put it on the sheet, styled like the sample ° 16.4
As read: ° 330
